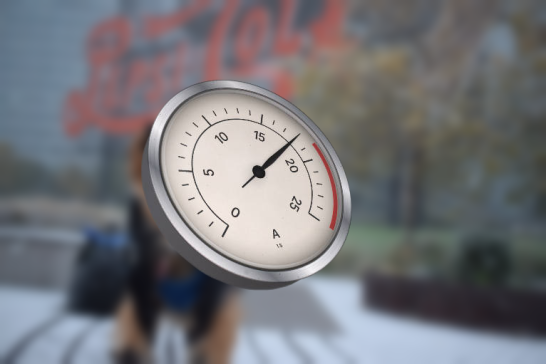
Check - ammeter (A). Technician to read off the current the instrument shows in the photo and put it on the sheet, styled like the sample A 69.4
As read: A 18
